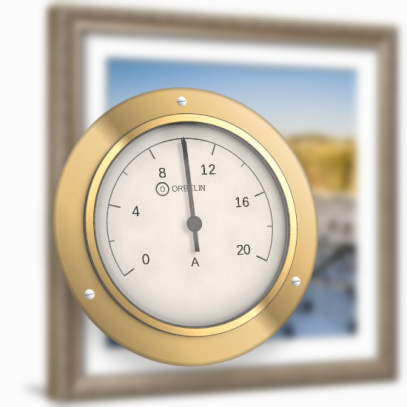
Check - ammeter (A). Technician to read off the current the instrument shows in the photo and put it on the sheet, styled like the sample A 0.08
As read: A 10
